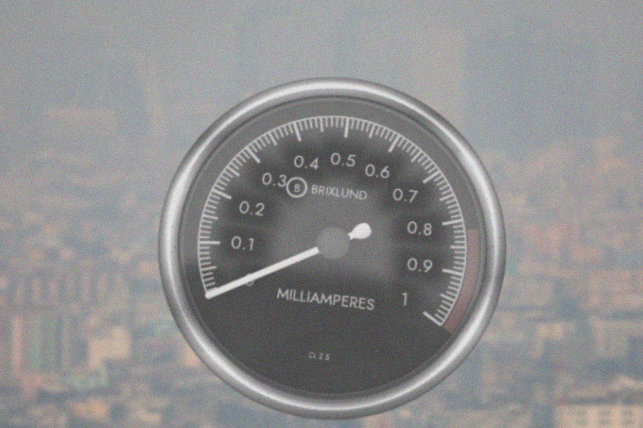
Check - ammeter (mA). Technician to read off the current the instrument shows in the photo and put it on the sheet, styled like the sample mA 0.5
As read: mA 0
